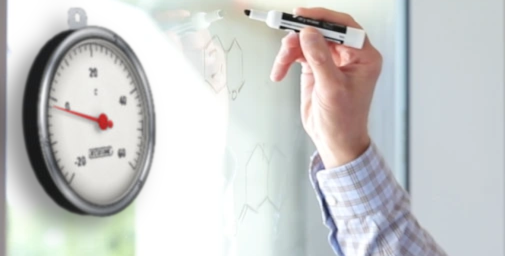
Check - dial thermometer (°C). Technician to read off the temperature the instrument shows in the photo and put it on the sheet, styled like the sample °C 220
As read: °C -2
